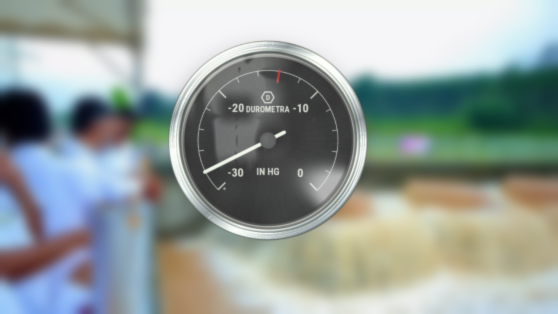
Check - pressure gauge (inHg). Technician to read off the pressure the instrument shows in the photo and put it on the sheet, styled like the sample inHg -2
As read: inHg -28
